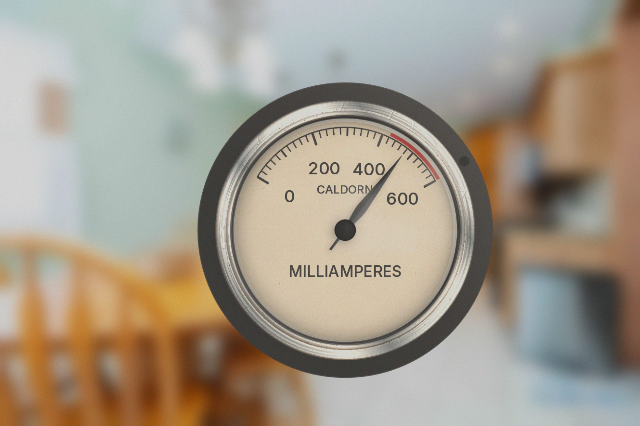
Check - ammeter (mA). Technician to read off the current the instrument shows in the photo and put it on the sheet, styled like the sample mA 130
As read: mA 480
